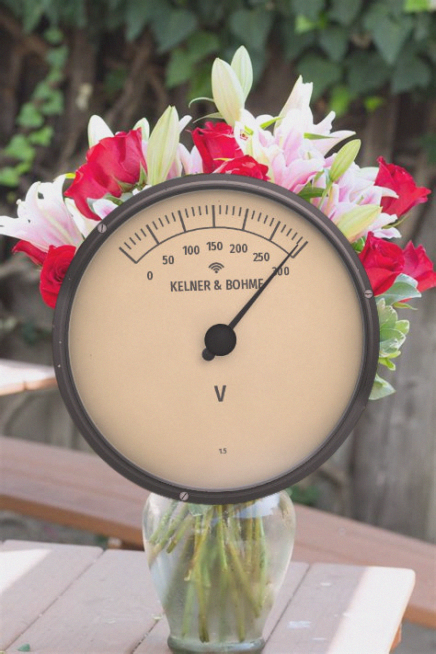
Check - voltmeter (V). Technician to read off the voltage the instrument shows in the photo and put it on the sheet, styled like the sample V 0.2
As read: V 290
